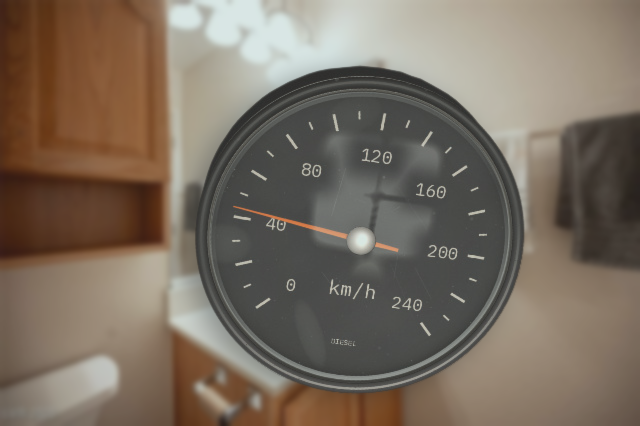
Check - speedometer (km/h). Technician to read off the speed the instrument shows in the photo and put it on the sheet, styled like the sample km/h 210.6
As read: km/h 45
